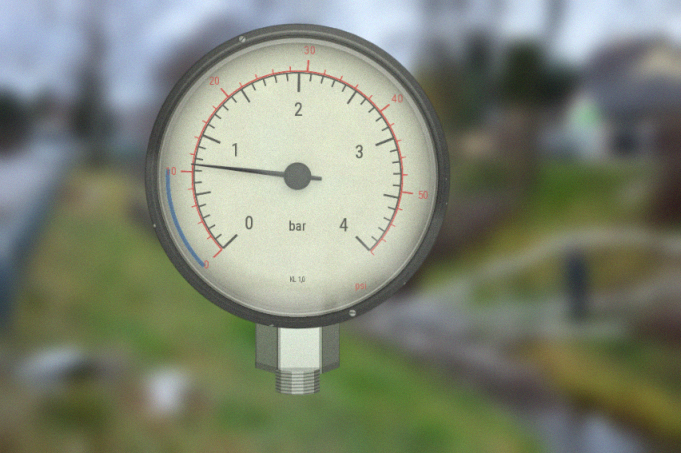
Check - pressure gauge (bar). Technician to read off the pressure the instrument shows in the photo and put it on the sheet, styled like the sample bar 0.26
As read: bar 0.75
